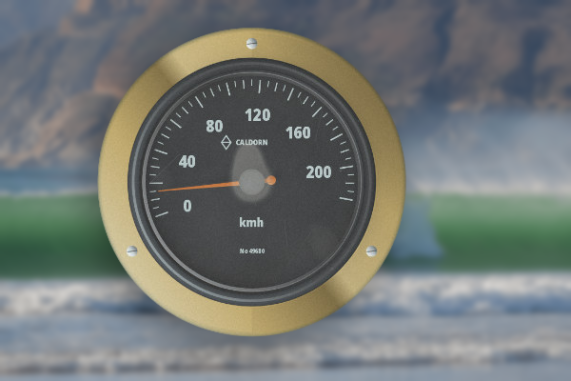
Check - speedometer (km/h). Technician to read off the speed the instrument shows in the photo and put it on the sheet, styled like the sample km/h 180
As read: km/h 15
